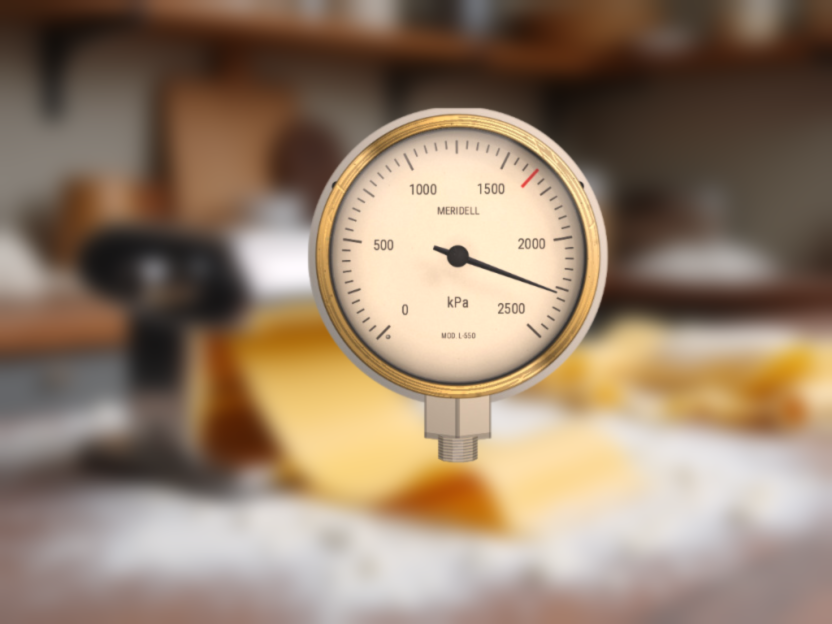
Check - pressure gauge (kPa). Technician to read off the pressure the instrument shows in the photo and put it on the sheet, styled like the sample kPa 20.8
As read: kPa 2275
